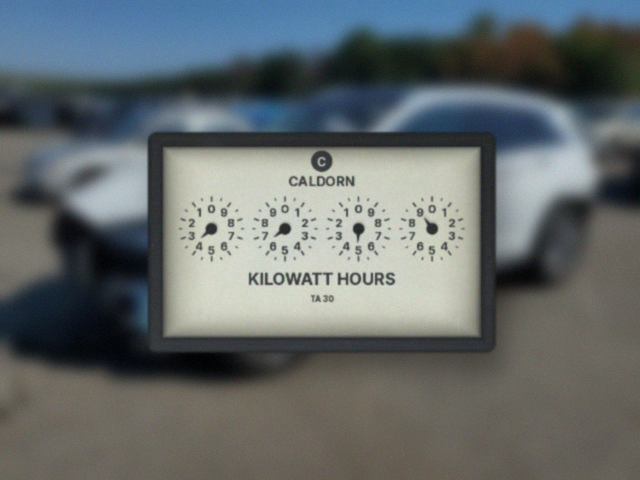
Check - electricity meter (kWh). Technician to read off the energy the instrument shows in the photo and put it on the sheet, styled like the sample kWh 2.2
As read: kWh 3649
